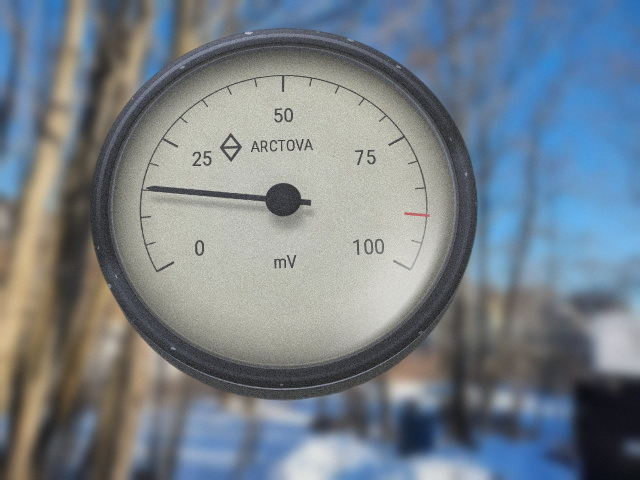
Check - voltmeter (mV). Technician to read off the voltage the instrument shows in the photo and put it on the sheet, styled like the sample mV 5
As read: mV 15
